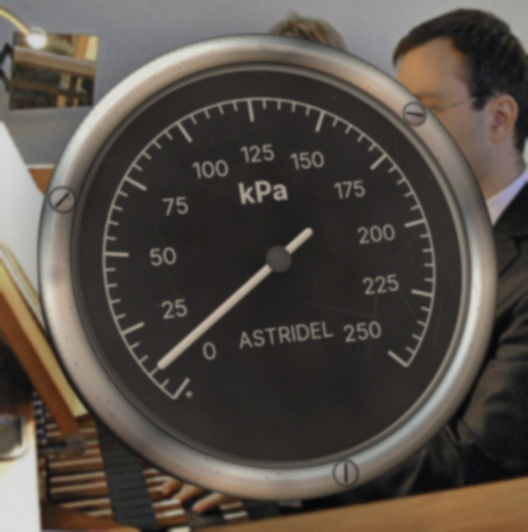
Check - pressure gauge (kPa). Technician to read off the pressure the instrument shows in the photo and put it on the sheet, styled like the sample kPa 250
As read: kPa 10
